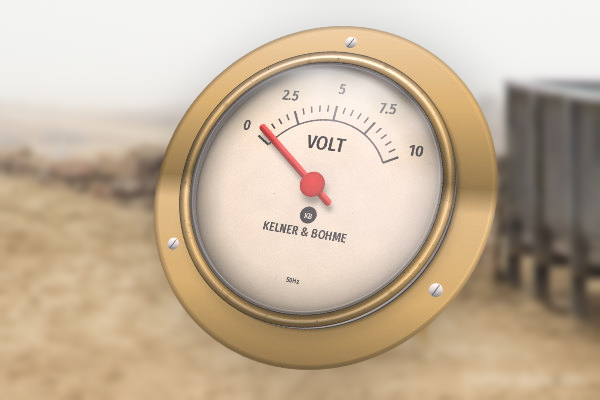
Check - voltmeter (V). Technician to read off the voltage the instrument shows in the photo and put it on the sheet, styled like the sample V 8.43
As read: V 0.5
